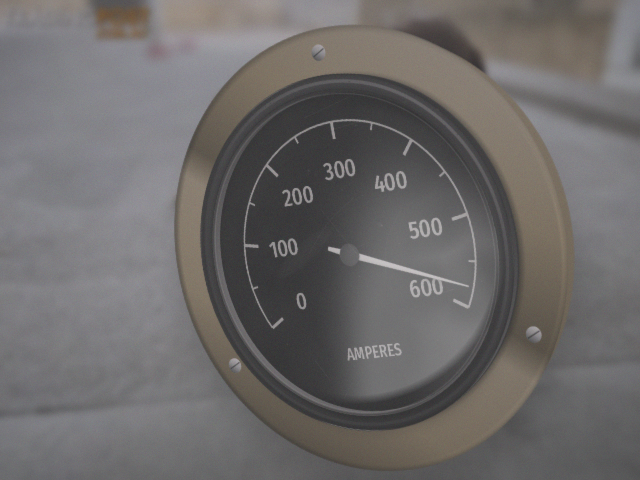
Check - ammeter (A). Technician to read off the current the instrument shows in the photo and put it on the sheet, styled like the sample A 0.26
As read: A 575
